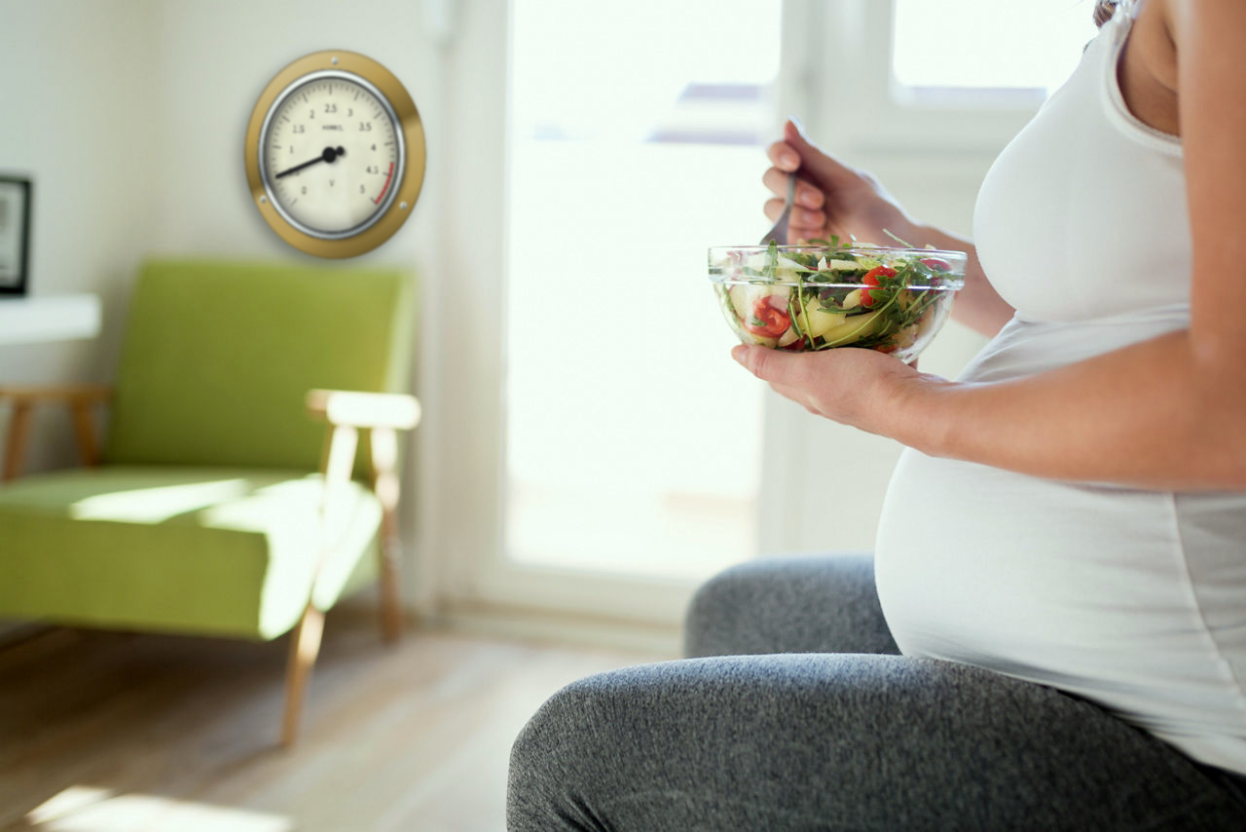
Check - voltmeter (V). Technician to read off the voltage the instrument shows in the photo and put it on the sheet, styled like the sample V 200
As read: V 0.5
